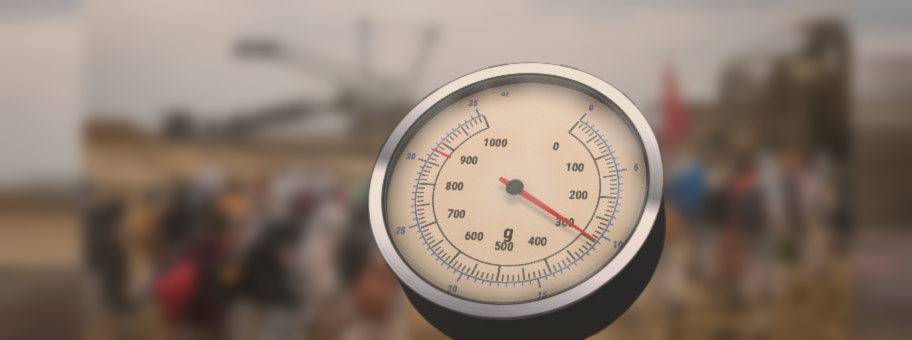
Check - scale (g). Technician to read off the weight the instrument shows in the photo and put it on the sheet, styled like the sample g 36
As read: g 300
